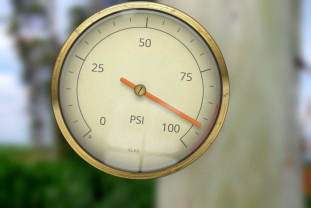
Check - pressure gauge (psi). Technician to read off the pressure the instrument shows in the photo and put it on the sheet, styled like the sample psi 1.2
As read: psi 92.5
